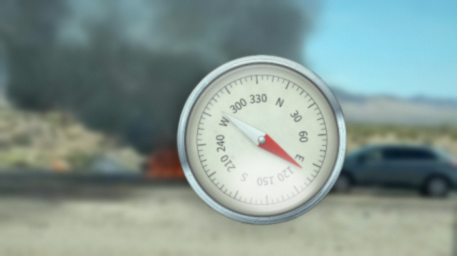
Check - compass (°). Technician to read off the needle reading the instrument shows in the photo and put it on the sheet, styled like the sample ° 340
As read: ° 100
